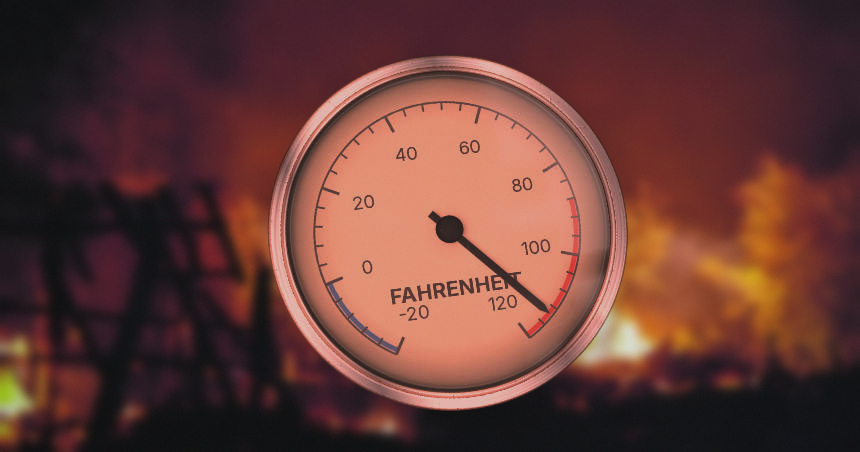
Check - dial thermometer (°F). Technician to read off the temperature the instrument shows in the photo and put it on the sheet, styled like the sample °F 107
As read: °F 114
